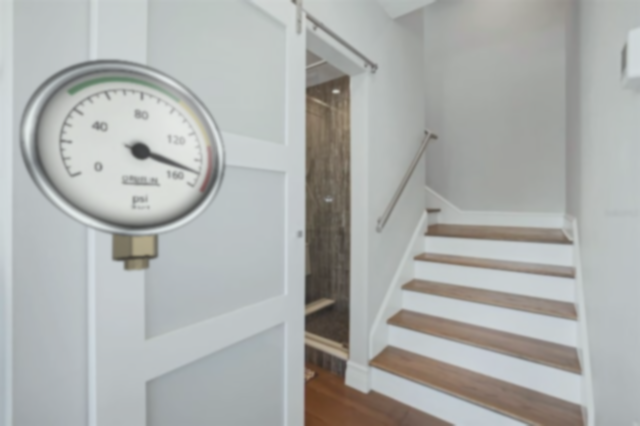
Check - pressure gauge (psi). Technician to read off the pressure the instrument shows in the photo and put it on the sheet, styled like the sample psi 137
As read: psi 150
